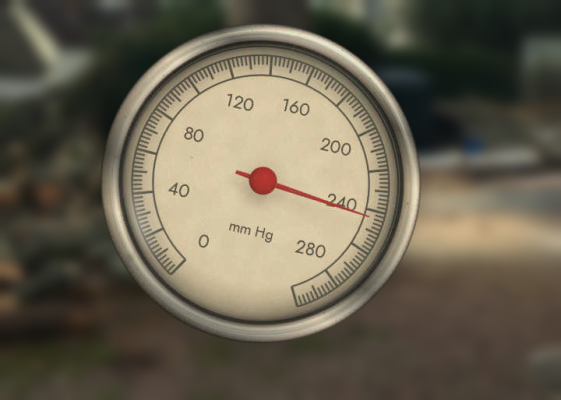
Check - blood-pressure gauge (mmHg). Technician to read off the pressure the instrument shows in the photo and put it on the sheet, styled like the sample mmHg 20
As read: mmHg 244
